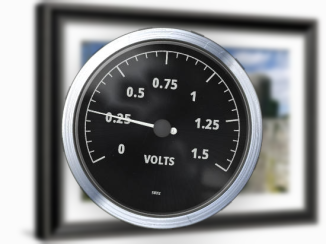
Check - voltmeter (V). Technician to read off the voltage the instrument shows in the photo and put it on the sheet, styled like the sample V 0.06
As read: V 0.25
